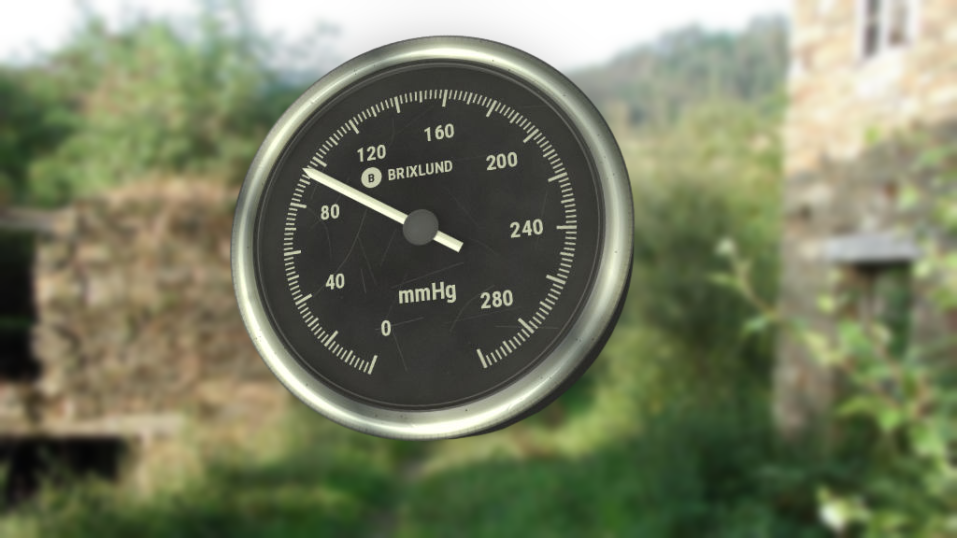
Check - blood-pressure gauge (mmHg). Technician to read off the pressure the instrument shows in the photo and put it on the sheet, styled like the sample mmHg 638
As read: mmHg 94
